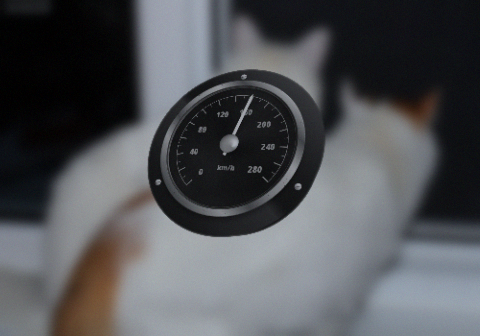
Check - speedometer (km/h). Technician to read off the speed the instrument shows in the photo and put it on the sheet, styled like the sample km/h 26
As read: km/h 160
